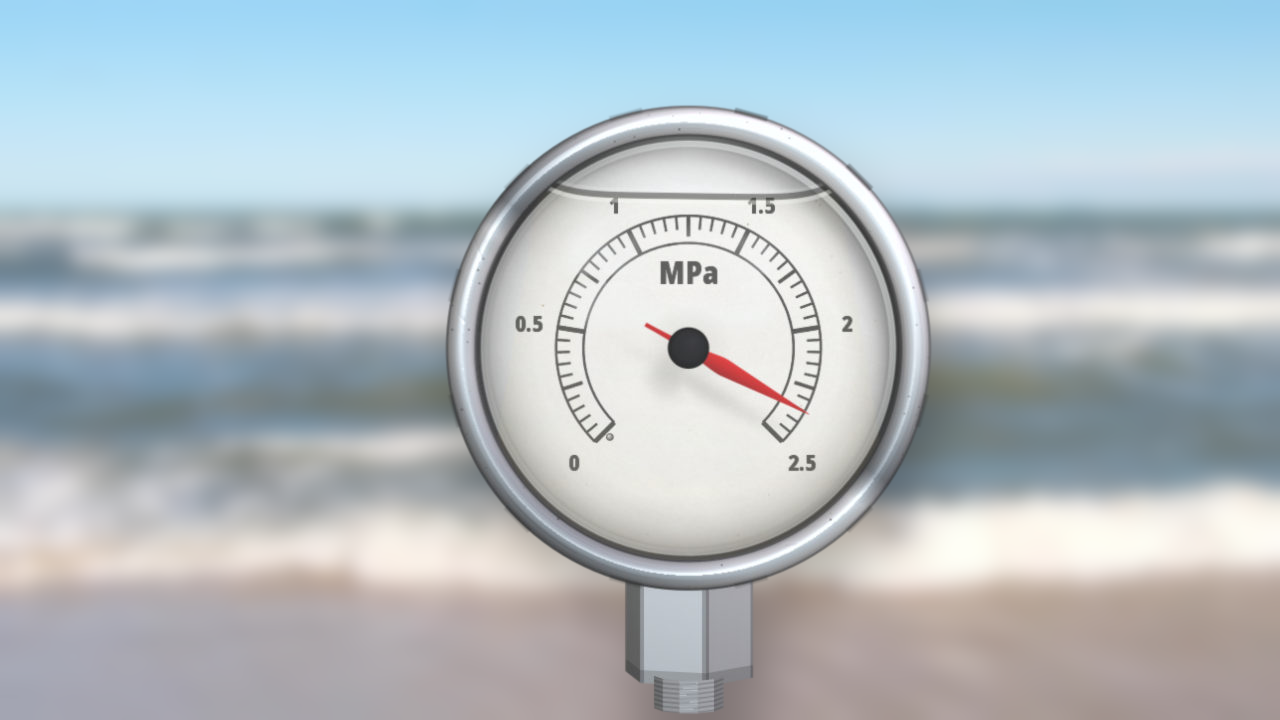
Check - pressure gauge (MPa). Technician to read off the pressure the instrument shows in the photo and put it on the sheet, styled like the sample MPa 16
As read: MPa 2.35
